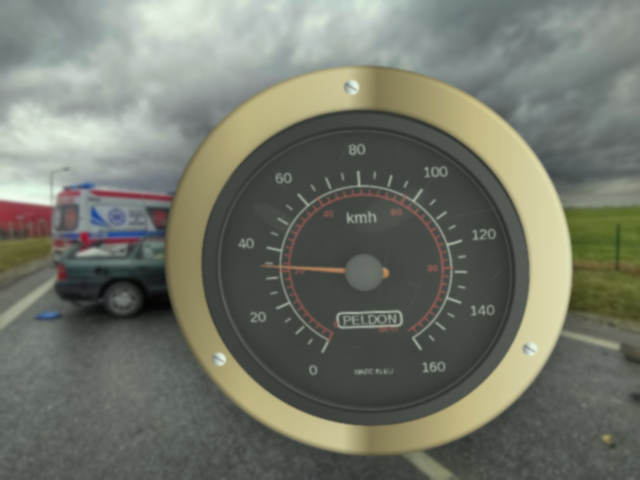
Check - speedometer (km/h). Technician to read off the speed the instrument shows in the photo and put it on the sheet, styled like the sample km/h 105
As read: km/h 35
